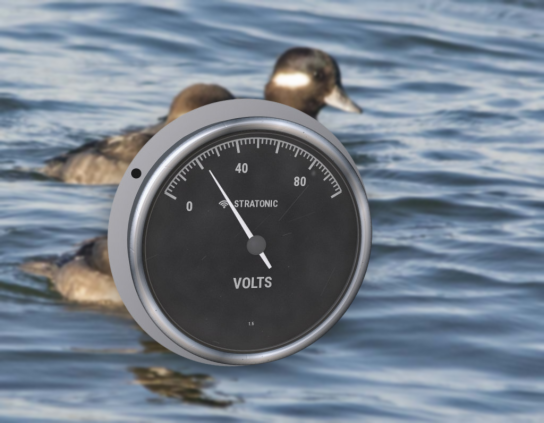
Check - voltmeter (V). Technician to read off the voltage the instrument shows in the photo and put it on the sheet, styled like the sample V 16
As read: V 22
